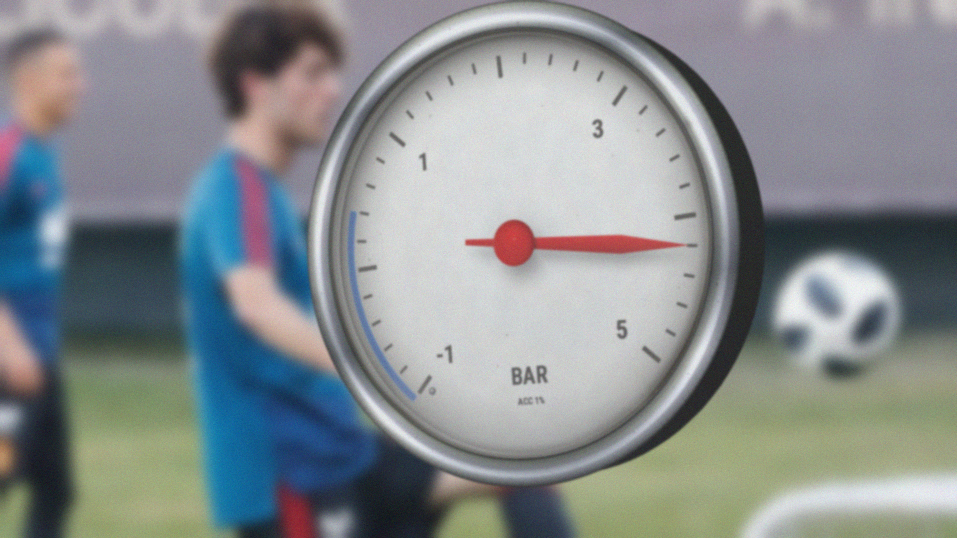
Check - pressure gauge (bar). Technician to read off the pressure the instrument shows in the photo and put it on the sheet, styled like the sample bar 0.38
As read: bar 4.2
